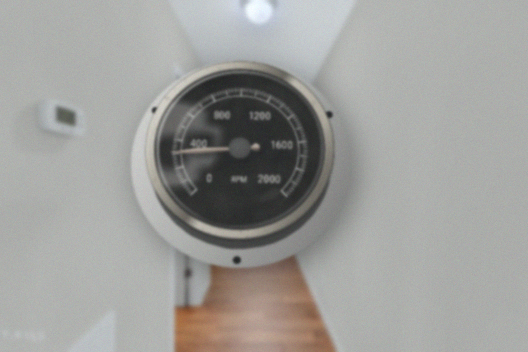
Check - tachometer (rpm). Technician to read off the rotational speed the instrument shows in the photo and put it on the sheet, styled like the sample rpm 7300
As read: rpm 300
